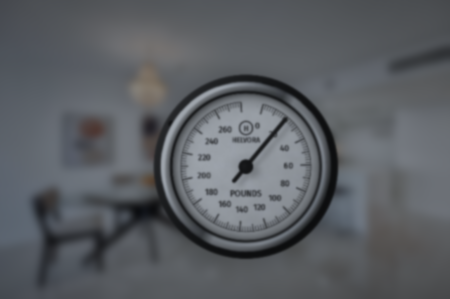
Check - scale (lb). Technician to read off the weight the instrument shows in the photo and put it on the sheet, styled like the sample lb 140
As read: lb 20
